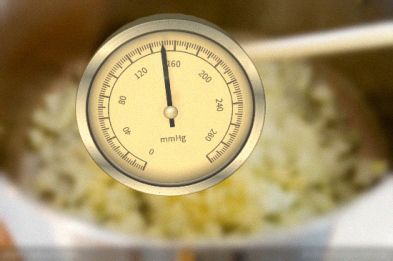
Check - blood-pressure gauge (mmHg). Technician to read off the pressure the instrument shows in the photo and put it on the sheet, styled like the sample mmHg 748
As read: mmHg 150
